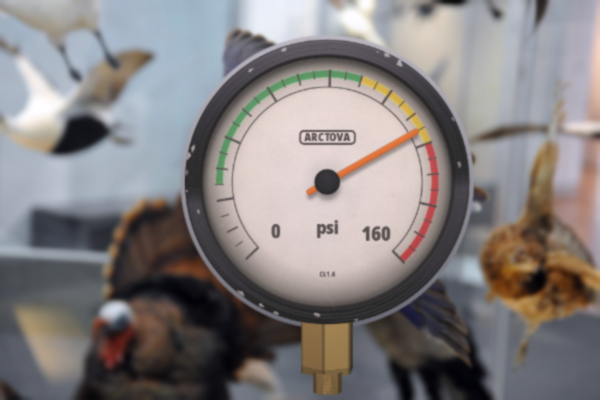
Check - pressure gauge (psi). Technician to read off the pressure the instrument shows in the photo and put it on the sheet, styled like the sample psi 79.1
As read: psi 115
